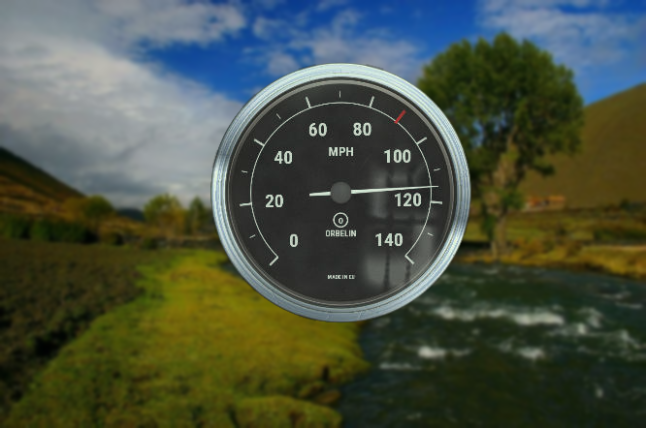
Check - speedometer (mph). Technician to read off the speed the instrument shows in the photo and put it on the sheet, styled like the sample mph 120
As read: mph 115
